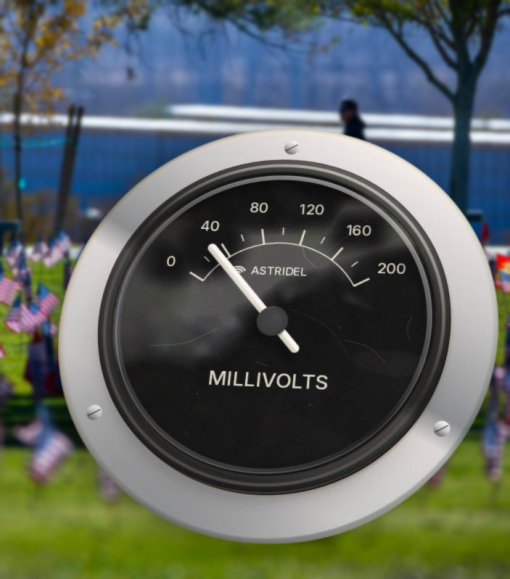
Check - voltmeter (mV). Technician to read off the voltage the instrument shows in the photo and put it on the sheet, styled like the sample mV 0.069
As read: mV 30
